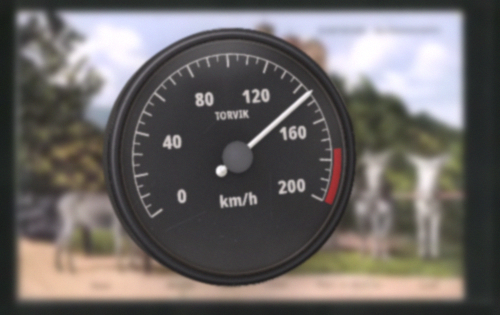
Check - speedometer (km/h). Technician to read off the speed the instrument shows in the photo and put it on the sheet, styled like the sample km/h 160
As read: km/h 145
